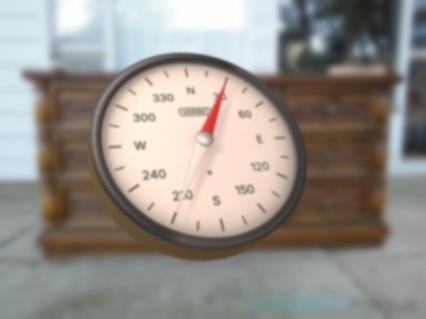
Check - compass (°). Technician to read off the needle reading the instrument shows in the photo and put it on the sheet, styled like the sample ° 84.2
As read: ° 30
